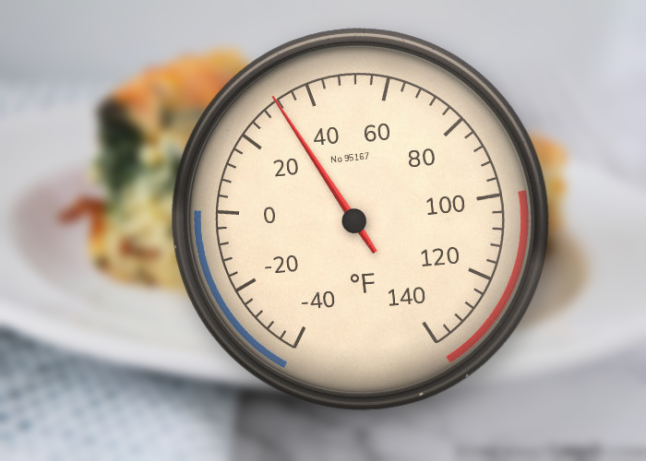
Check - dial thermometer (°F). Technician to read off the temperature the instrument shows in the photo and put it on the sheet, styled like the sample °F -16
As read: °F 32
